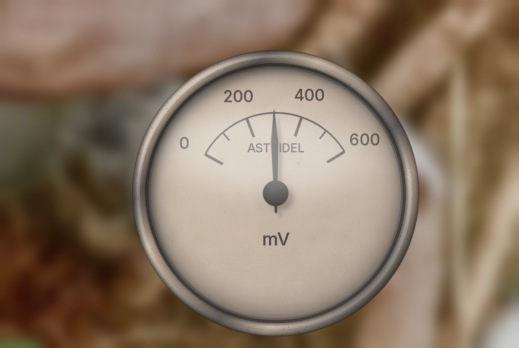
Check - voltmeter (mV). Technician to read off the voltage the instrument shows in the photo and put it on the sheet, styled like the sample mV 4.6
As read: mV 300
